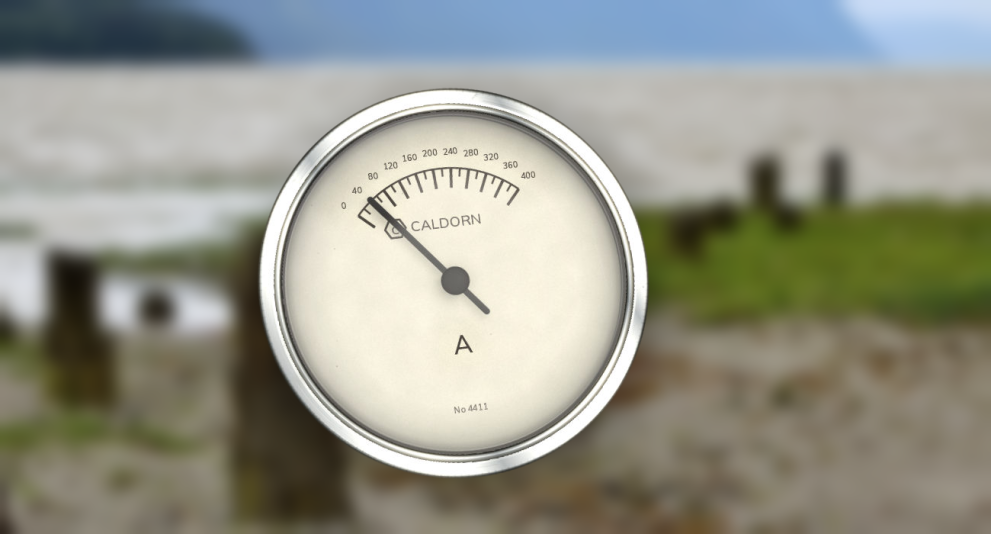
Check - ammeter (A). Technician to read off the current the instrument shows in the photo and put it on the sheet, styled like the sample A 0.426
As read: A 40
